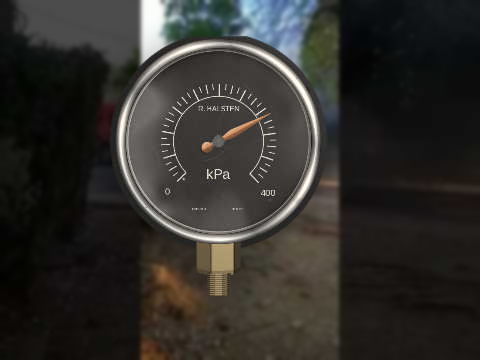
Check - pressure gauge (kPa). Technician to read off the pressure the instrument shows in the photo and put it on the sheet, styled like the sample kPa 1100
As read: kPa 290
